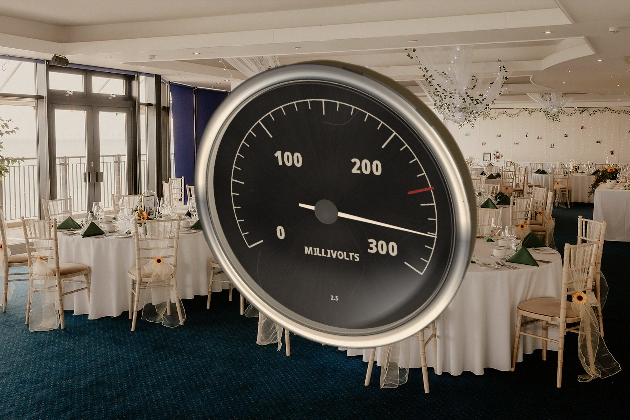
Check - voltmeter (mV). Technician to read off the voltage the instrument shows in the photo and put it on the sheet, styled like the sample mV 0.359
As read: mV 270
